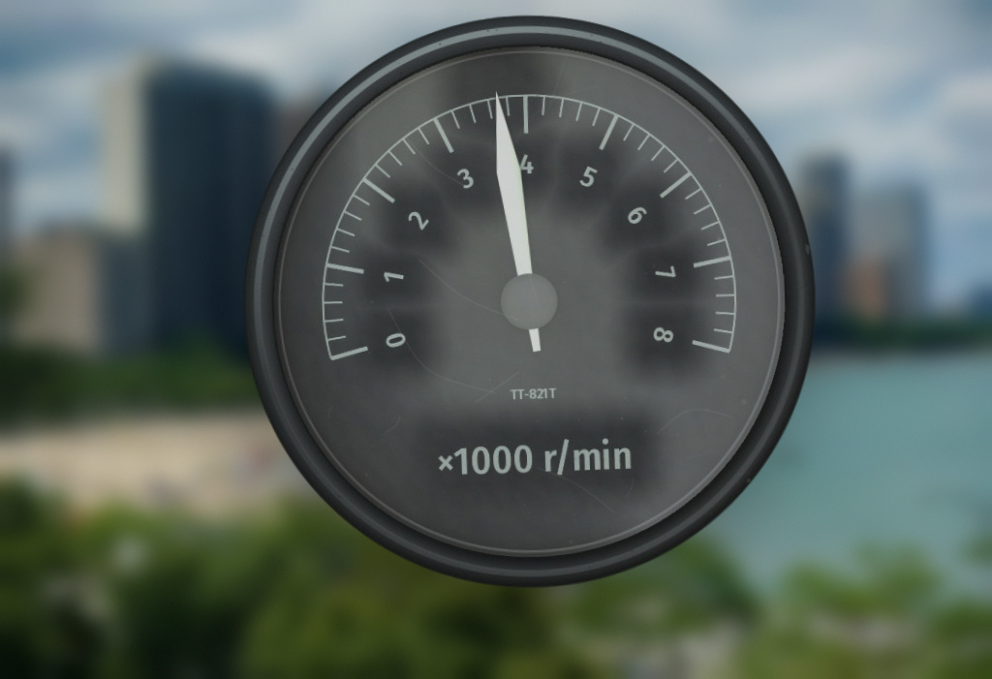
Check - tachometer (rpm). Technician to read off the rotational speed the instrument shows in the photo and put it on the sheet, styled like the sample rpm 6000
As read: rpm 3700
